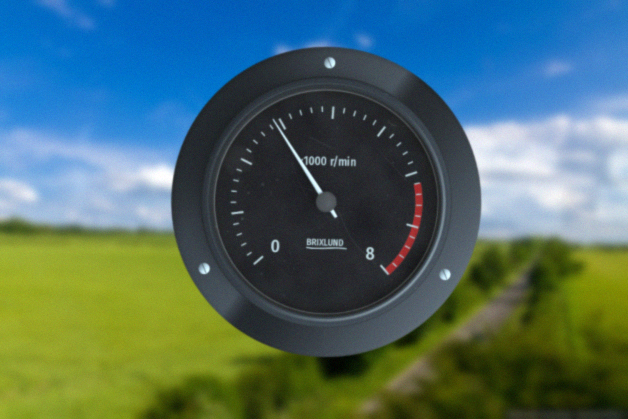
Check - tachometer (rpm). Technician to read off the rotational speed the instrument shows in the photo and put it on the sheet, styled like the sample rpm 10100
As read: rpm 2900
